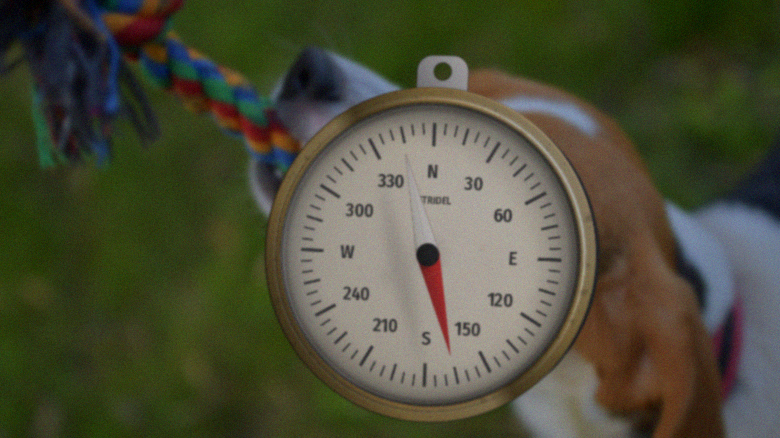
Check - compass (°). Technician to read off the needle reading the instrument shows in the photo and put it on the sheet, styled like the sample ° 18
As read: ° 165
